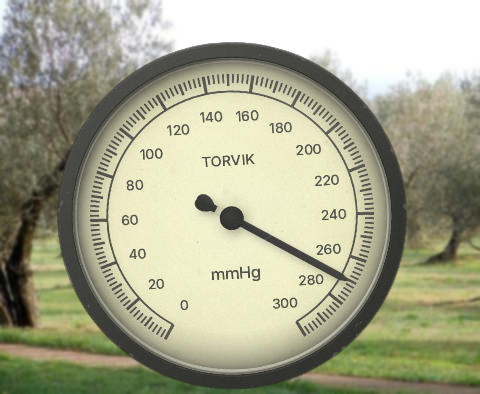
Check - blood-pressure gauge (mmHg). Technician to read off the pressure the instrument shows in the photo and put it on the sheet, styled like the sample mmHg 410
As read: mmHg 270
